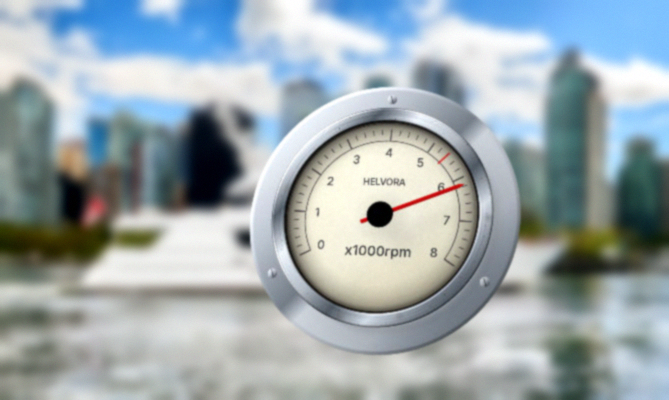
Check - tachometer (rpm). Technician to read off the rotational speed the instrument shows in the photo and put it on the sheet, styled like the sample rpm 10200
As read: rpm 6200
